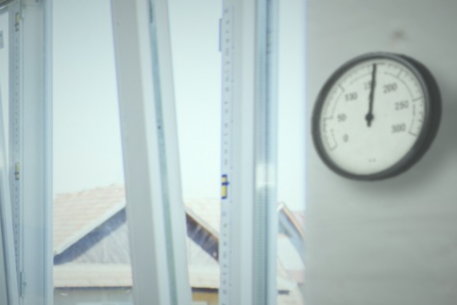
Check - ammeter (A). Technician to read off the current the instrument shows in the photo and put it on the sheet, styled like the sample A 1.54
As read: A 160
